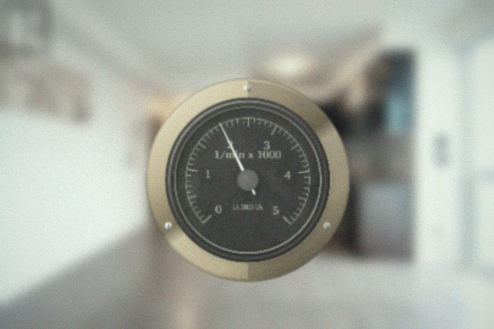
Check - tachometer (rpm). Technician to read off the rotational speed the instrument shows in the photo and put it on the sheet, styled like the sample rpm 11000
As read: rpm 2000
